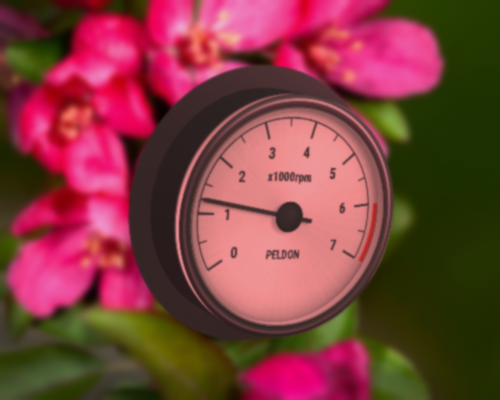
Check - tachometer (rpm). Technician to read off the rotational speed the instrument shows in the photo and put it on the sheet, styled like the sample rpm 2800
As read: rpm 1250
